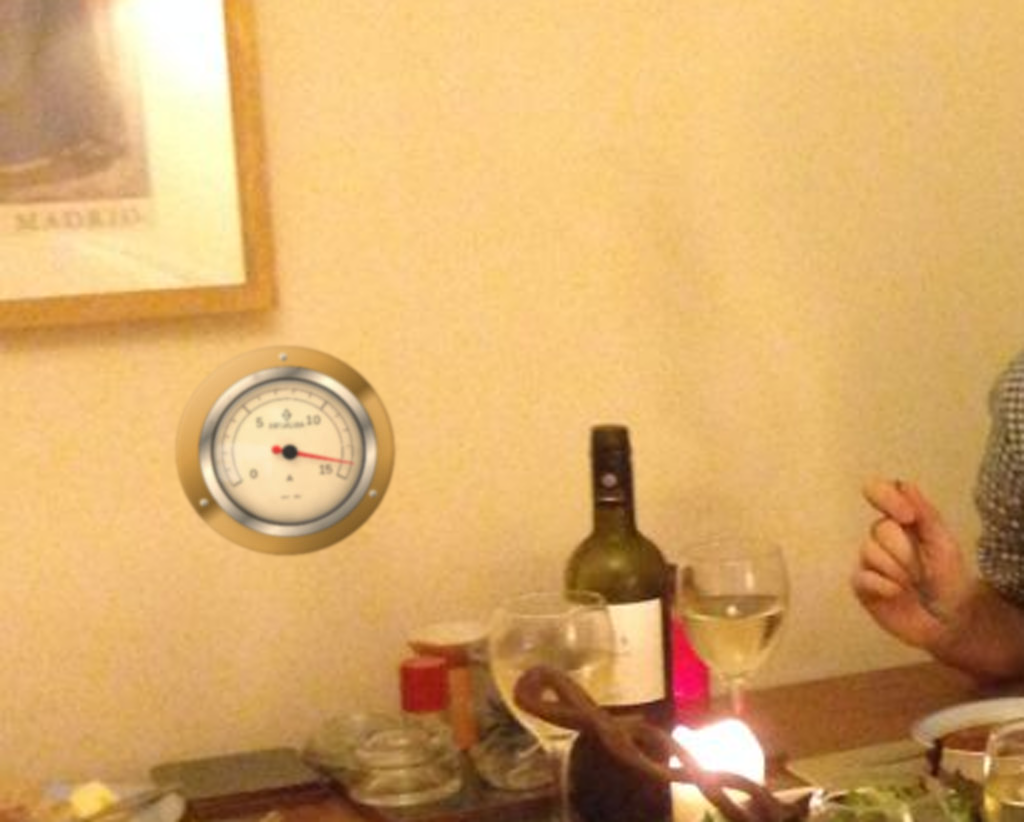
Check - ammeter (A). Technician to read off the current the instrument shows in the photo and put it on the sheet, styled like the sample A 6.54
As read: A 14
